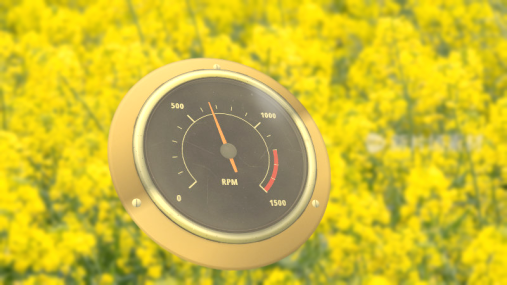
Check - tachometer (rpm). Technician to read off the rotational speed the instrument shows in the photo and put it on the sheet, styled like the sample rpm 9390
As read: rpm 650
